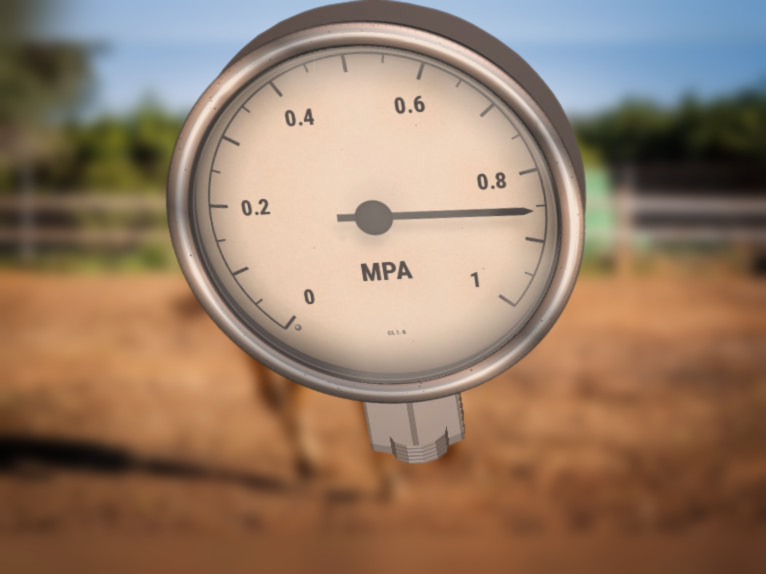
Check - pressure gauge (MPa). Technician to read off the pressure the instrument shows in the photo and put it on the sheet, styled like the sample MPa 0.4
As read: MPa 0.85
